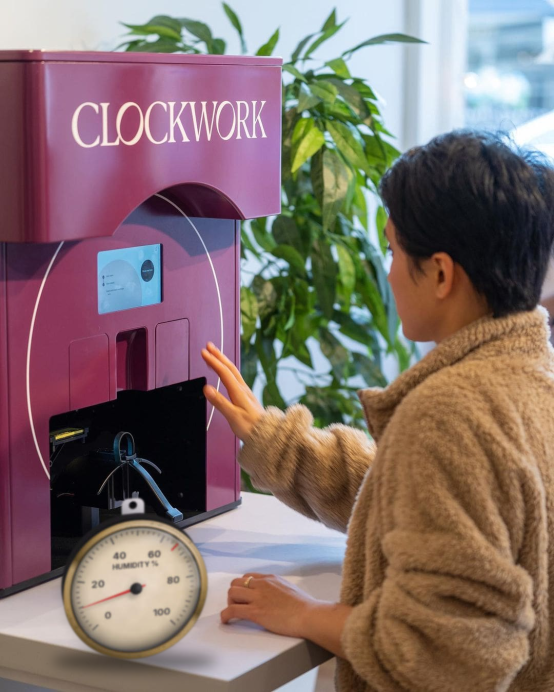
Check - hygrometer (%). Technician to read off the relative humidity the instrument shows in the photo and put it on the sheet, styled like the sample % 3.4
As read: % 10
